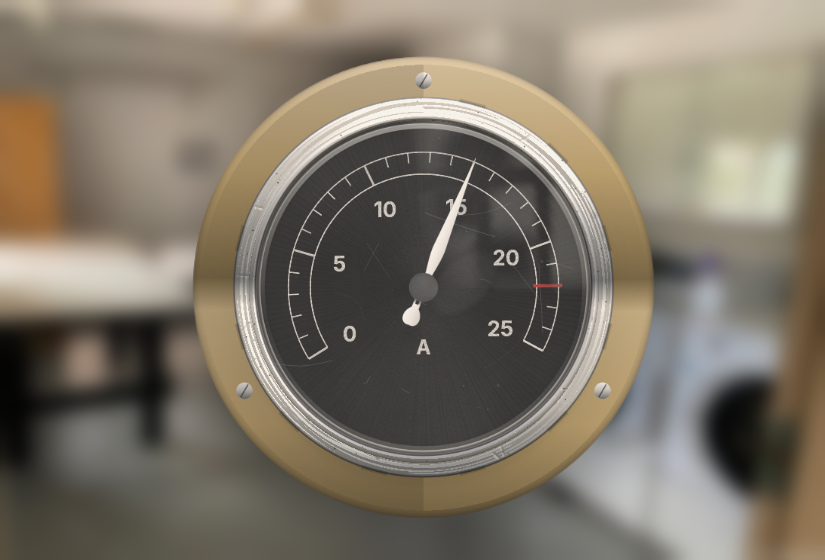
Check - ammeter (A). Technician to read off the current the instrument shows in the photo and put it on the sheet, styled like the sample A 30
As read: A 15
